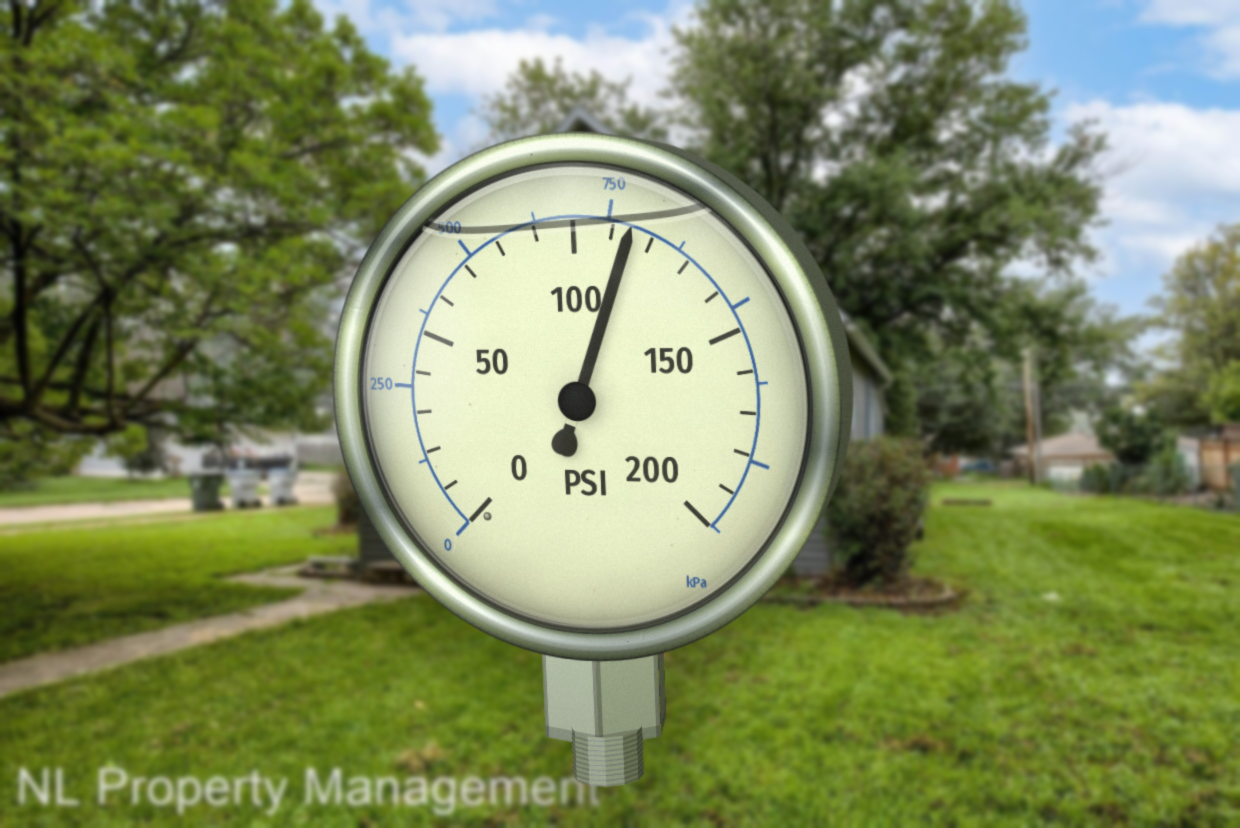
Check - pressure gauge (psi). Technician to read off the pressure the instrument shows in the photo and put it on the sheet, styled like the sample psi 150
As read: psi 115
